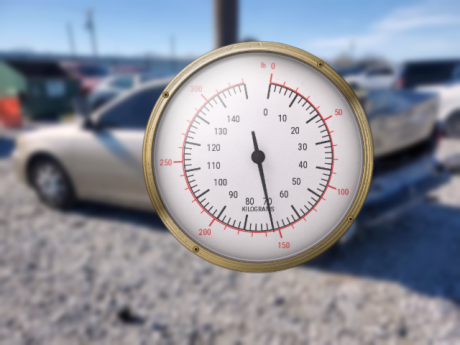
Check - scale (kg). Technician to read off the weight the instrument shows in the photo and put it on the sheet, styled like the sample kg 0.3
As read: kg 70
